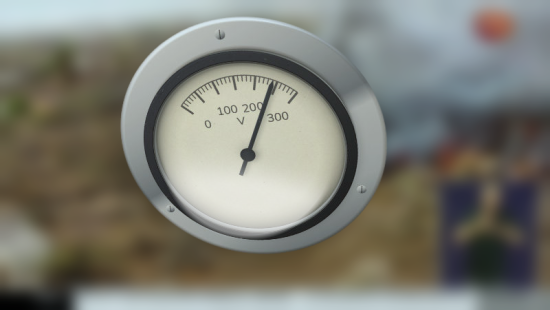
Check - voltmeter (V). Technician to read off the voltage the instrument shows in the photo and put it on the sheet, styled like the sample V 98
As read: V 240
